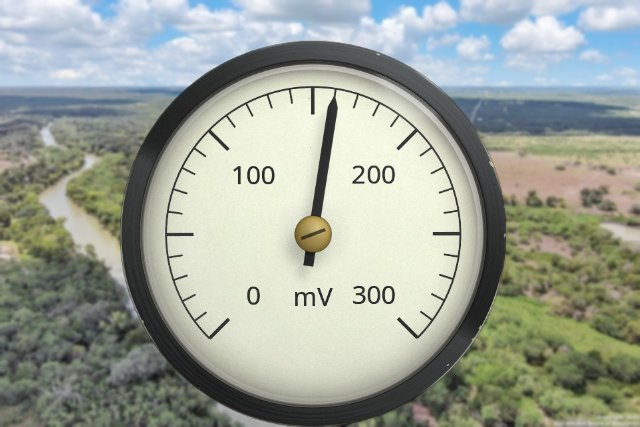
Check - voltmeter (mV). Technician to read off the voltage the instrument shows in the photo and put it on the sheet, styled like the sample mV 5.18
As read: mV 160
